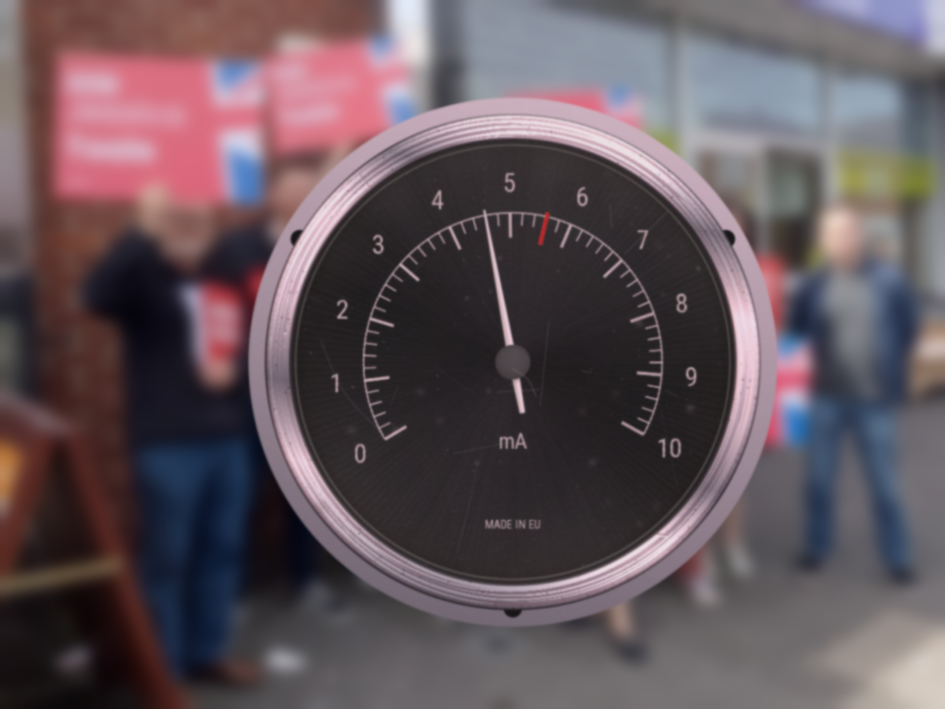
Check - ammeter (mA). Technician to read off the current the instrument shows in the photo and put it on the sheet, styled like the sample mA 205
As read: mA 4.6
